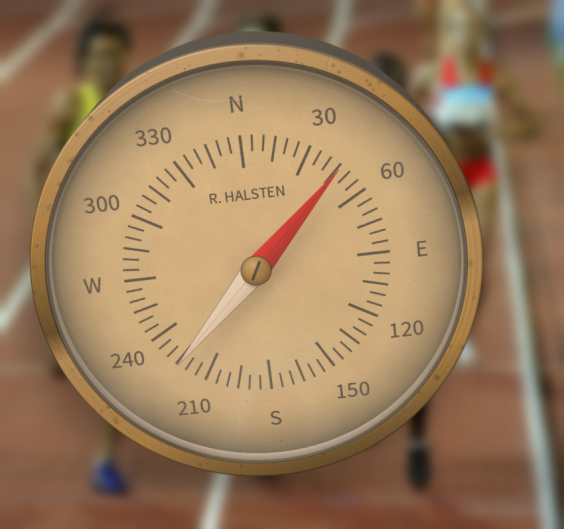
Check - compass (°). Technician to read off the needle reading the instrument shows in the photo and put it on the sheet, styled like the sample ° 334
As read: ° 45
